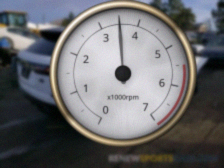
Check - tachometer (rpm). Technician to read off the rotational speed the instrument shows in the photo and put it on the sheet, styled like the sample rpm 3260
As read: rpm 3500
